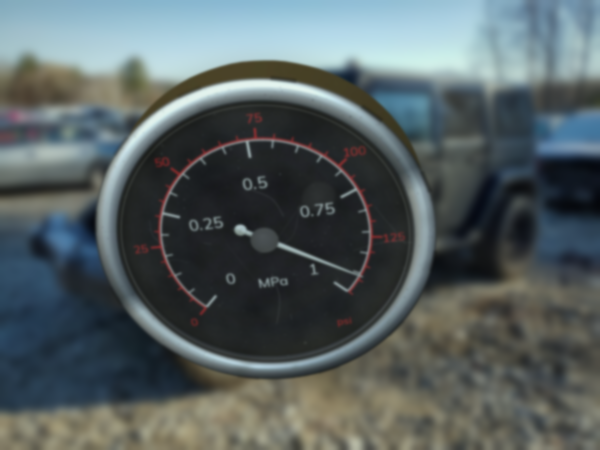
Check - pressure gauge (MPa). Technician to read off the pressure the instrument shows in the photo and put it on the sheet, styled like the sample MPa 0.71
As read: MPa 0.95
